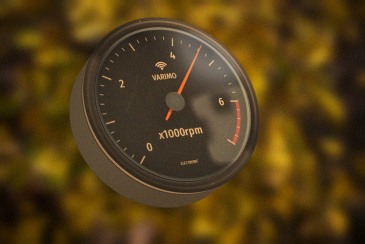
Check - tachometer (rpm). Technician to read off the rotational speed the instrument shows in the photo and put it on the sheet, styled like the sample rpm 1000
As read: rpm 4600
